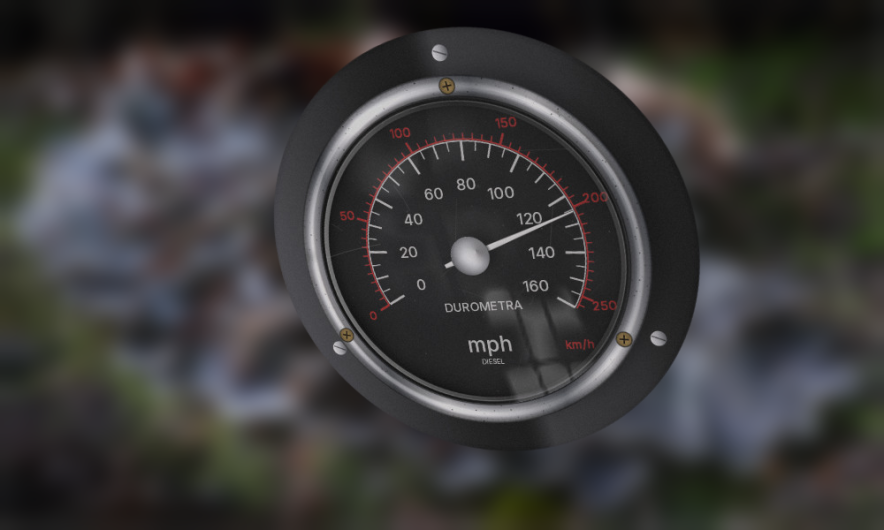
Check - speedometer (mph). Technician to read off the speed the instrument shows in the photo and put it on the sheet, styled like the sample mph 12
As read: mph 125
